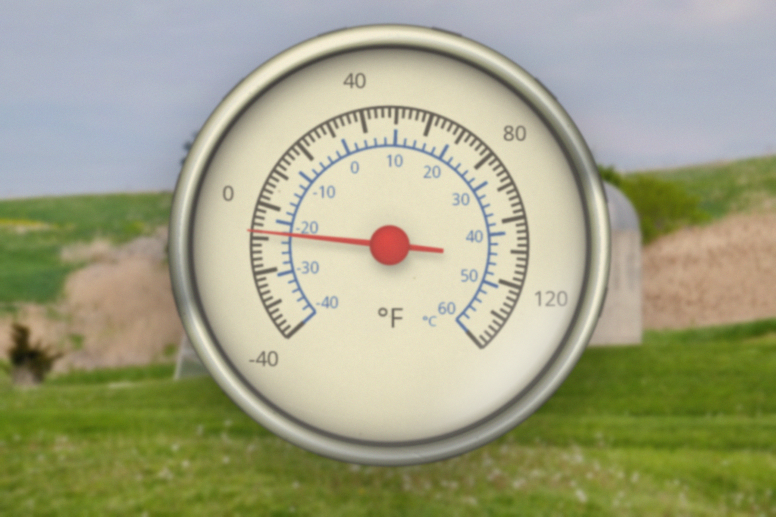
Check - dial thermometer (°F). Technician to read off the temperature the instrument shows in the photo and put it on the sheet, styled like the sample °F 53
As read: °F -8
